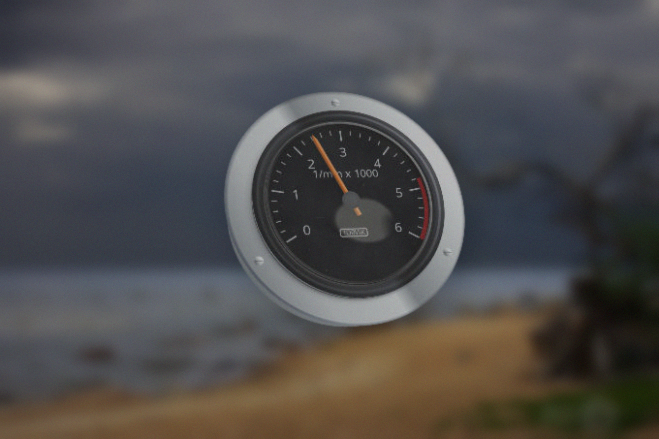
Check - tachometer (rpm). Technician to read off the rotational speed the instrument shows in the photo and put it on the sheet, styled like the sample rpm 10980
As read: rpm 2400
